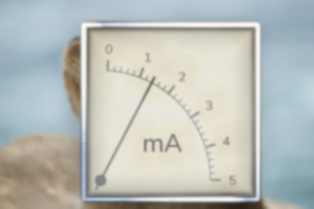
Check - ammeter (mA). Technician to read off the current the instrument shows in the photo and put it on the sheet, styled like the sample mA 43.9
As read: mA 1.4
